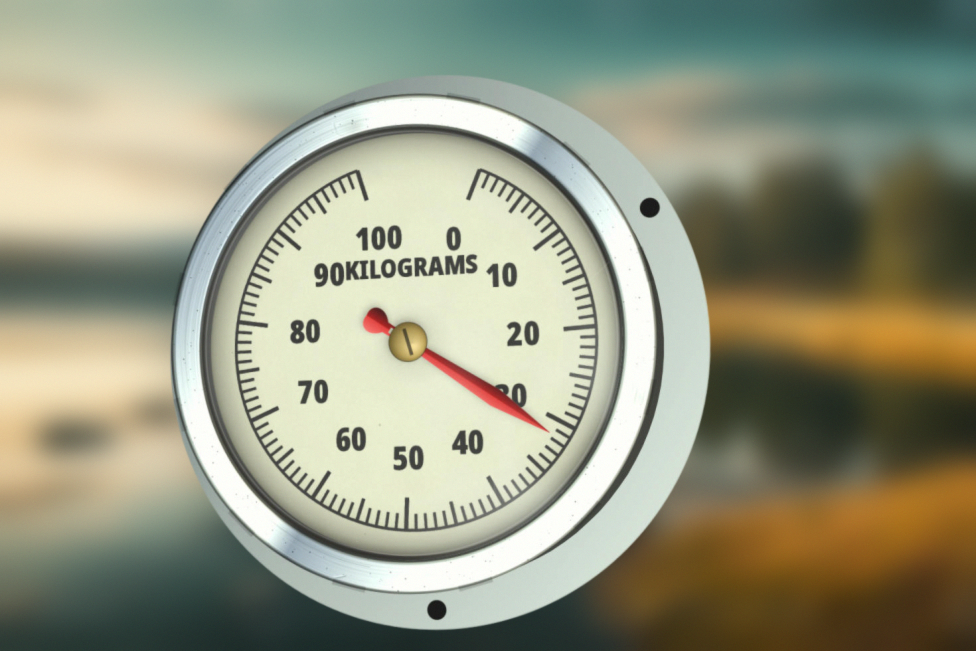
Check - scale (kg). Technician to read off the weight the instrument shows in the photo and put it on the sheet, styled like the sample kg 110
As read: kg 31.5
